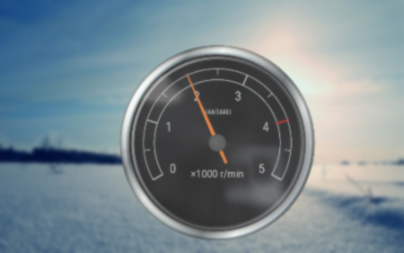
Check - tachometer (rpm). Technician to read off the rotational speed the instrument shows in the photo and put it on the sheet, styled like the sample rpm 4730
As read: rpm 2000
